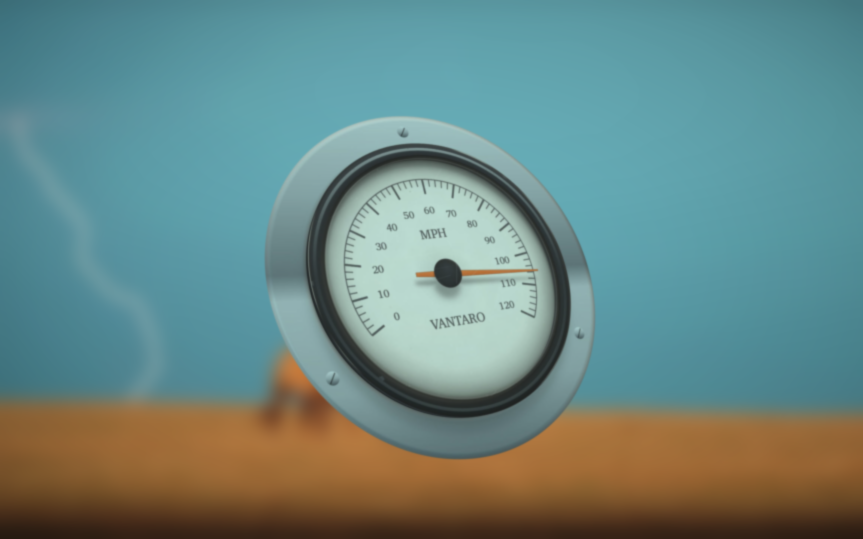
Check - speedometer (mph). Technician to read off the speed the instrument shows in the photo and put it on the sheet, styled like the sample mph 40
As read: mph 106
